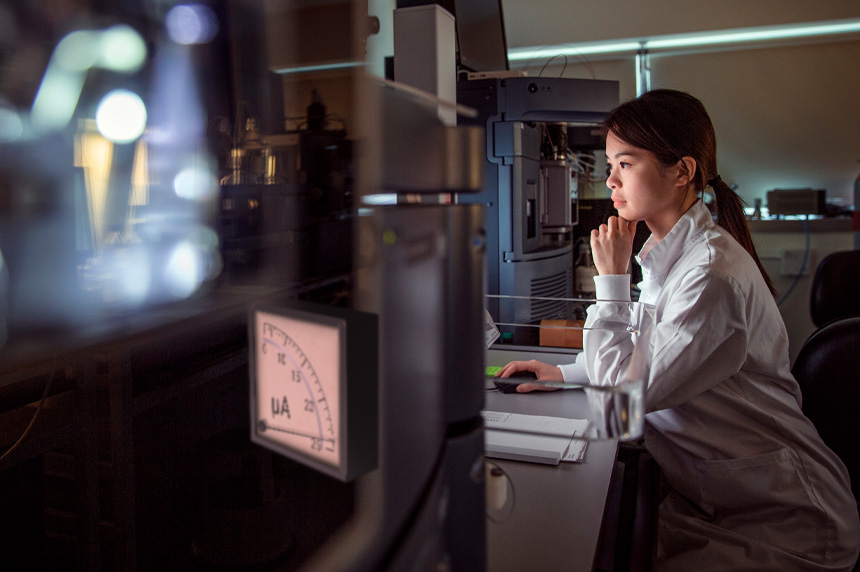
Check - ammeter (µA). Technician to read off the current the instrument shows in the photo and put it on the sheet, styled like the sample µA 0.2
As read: µA 24
